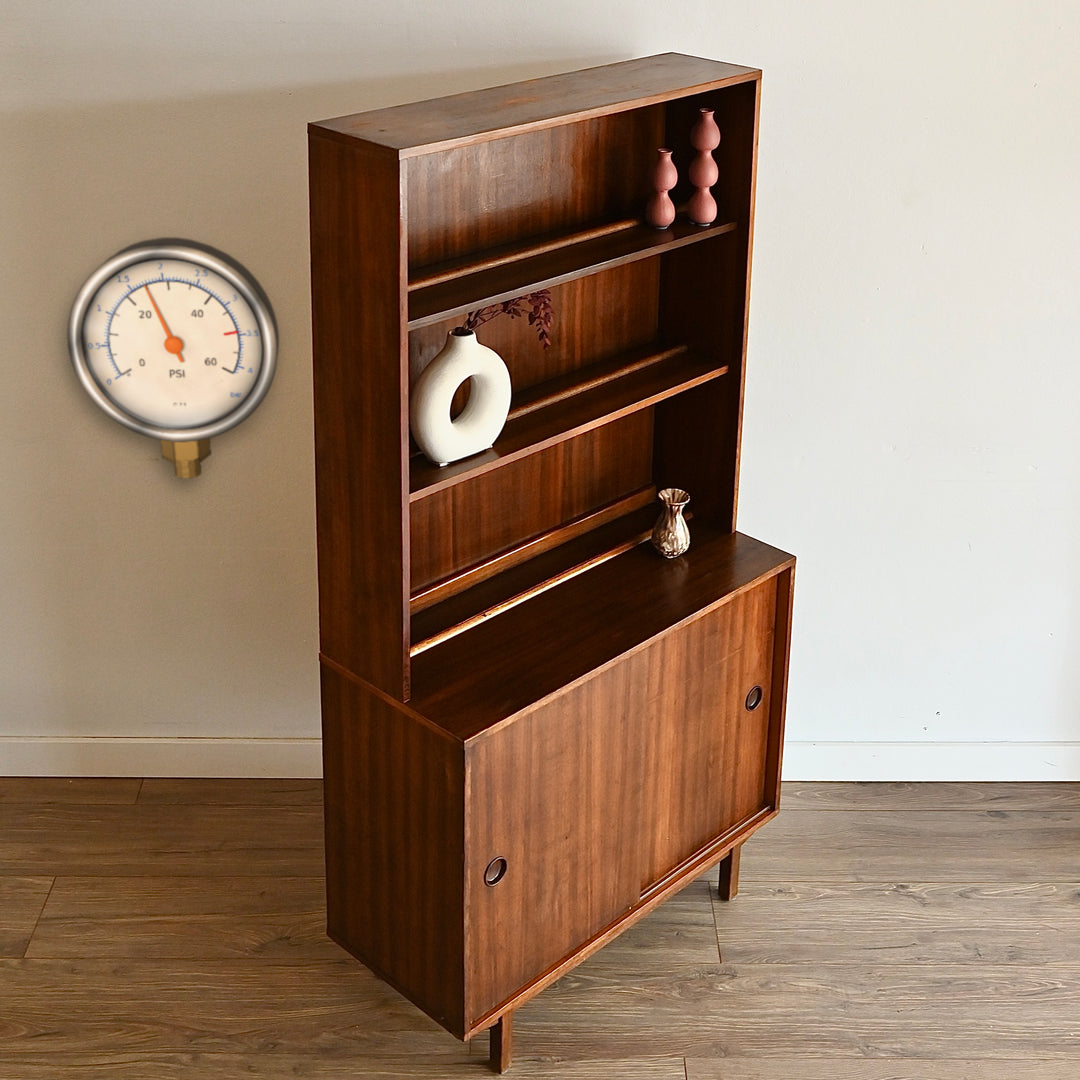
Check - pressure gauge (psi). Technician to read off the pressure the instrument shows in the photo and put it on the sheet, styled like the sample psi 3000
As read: psi 25
